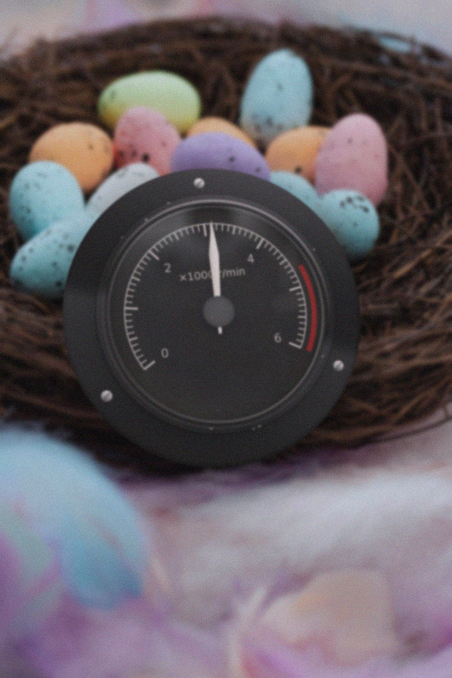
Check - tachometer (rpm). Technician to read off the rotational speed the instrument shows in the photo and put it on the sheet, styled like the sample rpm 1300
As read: rpm 3100
